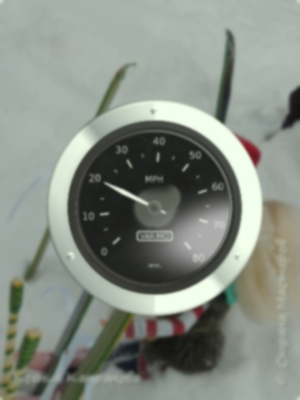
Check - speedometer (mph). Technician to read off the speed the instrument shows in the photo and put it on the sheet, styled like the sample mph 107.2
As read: mph 20
